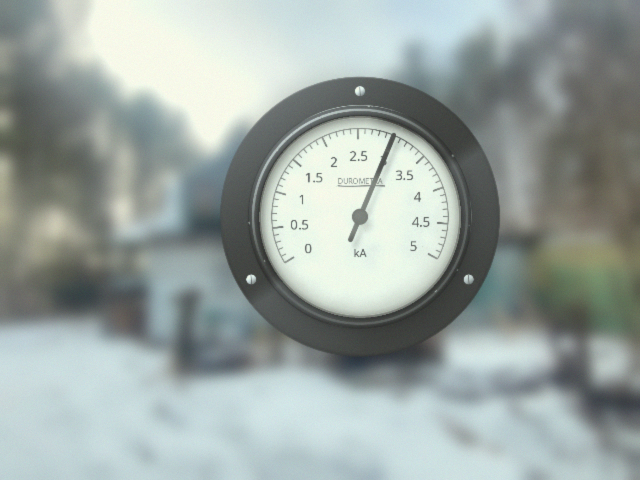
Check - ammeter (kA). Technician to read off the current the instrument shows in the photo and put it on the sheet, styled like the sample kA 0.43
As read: kA 3
